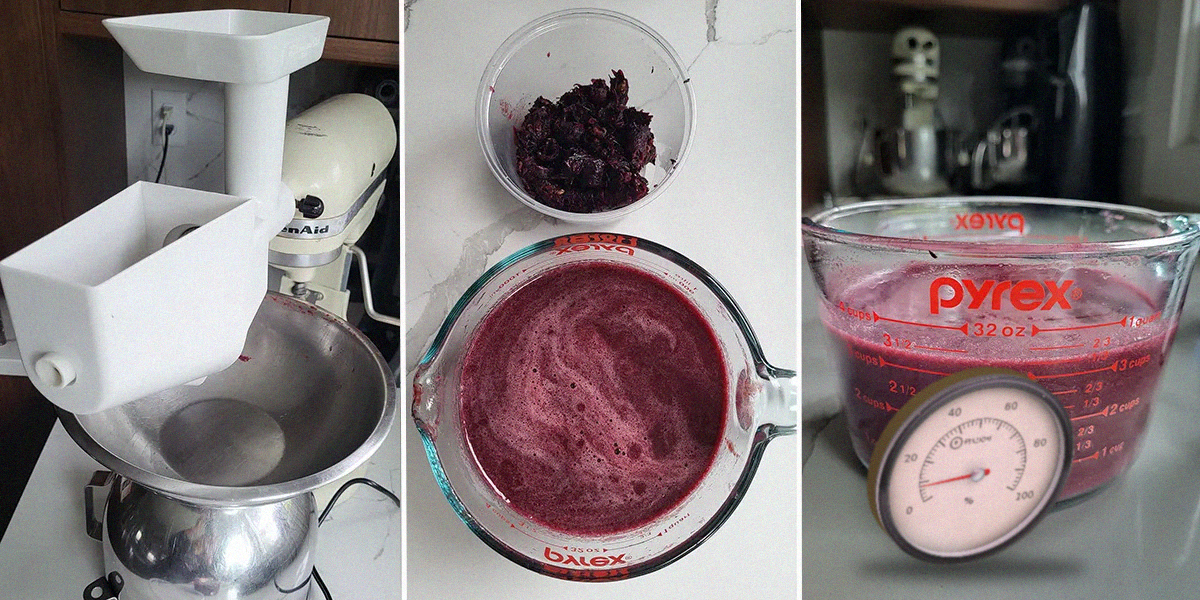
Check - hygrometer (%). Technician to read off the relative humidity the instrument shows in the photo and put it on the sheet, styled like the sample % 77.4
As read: % 10
